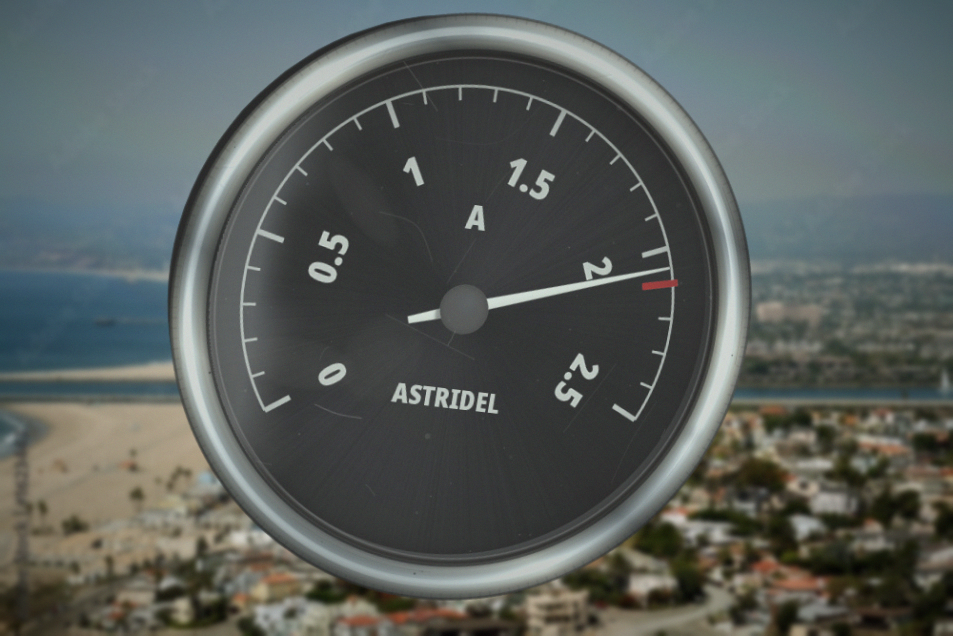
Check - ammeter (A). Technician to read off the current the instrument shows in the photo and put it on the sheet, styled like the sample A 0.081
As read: A 2.05
